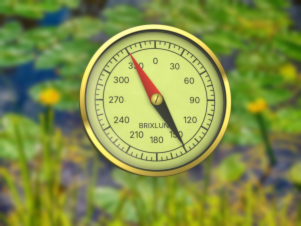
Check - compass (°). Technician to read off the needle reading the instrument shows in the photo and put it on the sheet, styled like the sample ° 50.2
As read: ° 330
